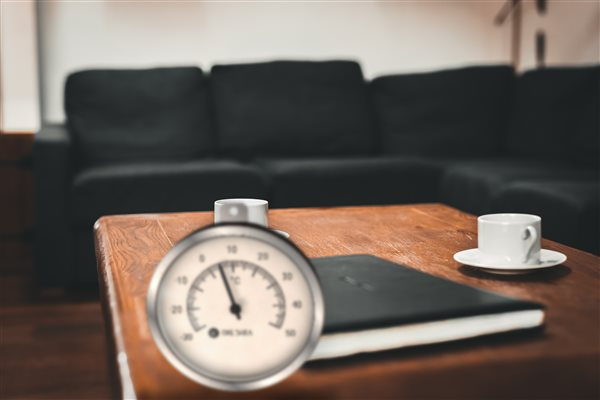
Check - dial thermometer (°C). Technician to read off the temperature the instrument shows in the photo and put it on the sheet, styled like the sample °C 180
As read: °C 5
